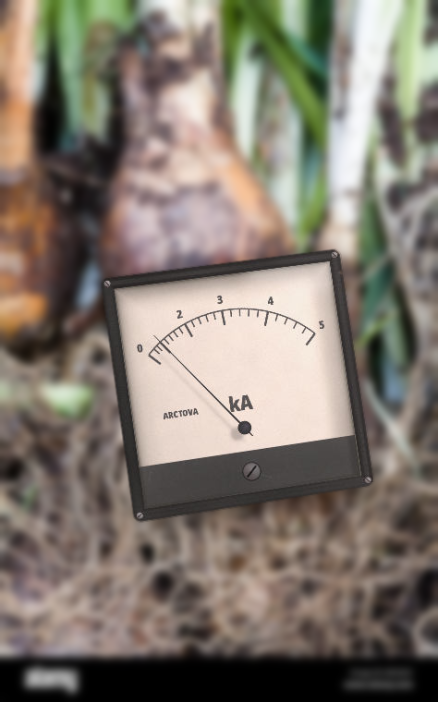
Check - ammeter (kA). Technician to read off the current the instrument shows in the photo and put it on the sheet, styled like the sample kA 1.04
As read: kA 1
